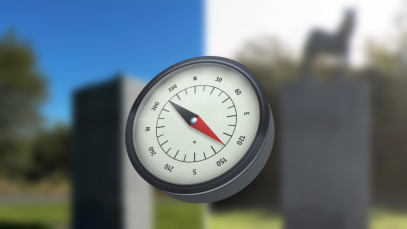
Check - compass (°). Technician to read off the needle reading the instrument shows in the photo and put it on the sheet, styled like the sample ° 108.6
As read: ° 135
